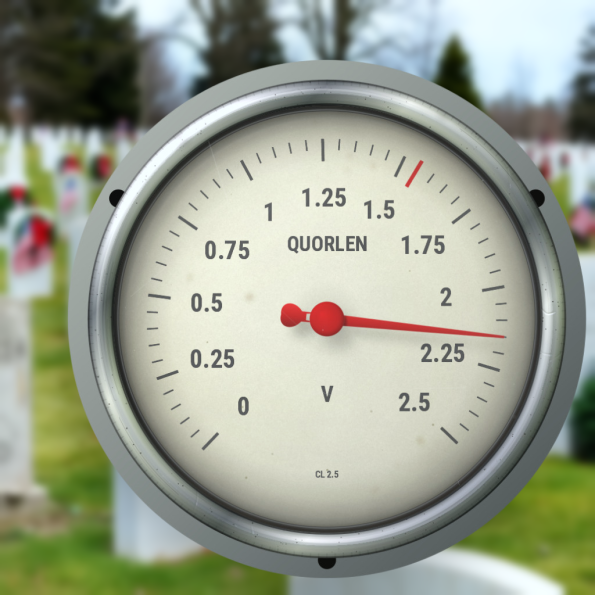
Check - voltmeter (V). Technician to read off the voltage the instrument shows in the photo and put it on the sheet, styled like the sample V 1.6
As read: V 2.15
